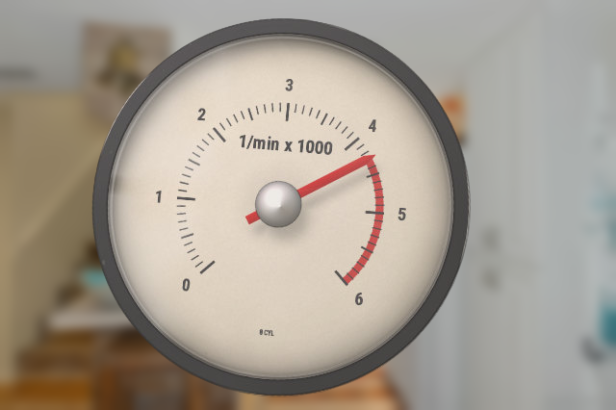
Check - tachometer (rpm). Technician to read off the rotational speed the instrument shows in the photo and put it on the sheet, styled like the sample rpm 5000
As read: rpm 4300
